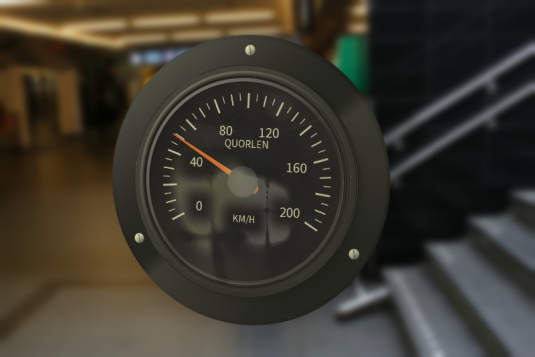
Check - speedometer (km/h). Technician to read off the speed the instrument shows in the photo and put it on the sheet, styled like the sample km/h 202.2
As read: km/h 50
